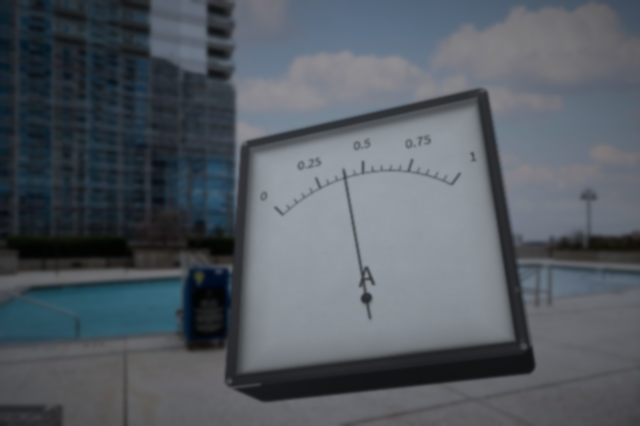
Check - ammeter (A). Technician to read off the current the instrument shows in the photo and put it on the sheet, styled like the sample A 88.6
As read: A 0.4
